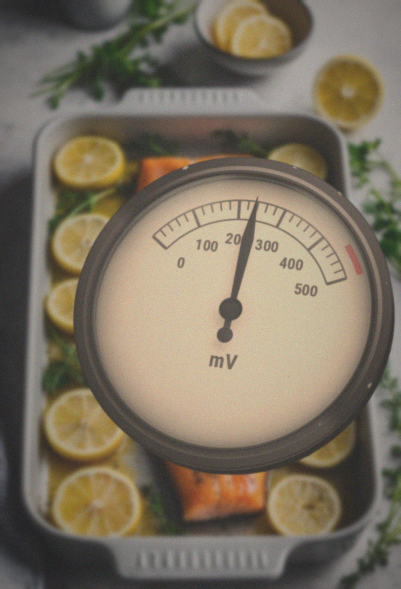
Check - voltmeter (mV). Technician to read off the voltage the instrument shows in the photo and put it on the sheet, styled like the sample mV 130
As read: mV 240
